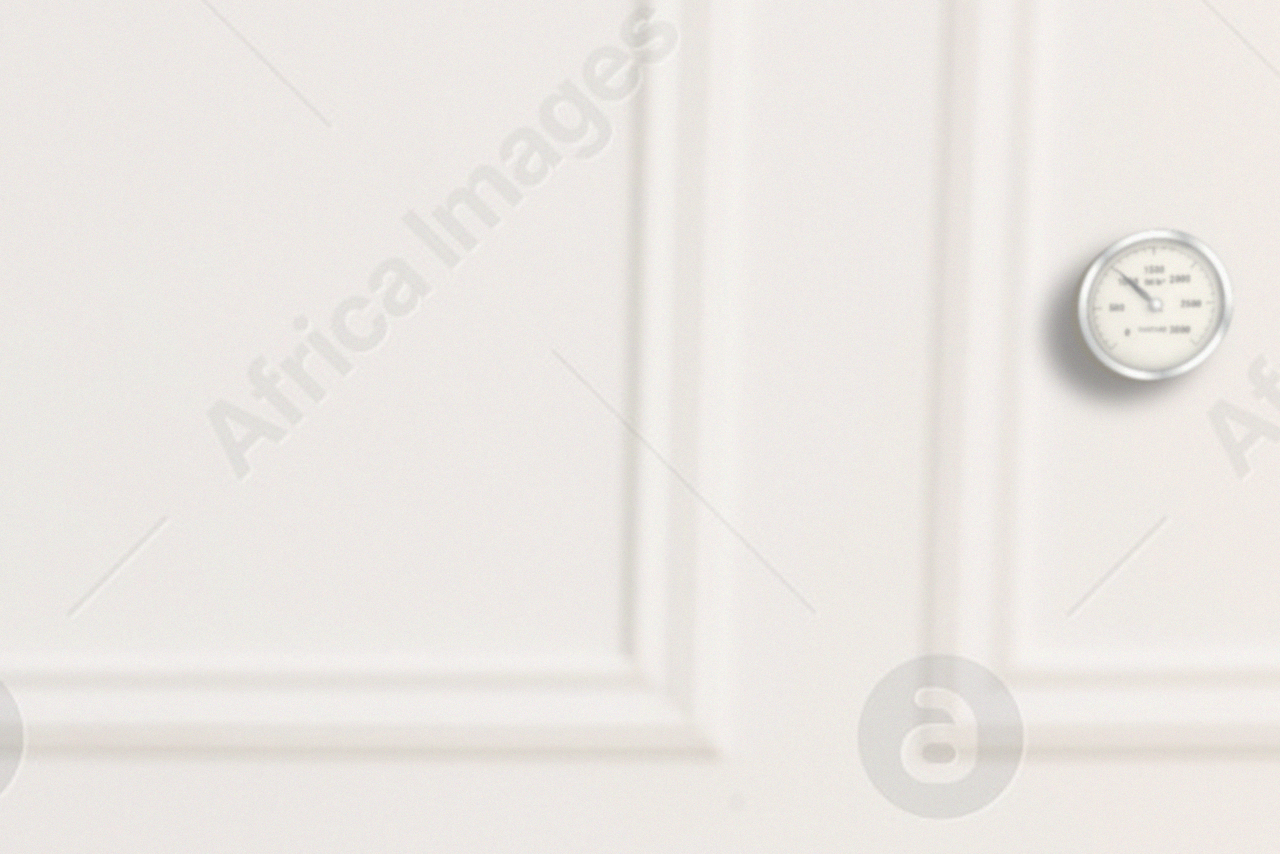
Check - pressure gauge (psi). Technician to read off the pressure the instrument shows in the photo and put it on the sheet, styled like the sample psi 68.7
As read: psi 1000
